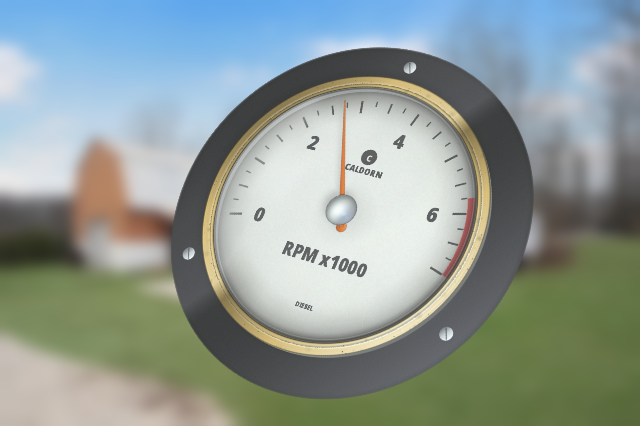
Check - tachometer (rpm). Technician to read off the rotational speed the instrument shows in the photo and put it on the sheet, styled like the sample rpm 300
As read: rpm 2750
